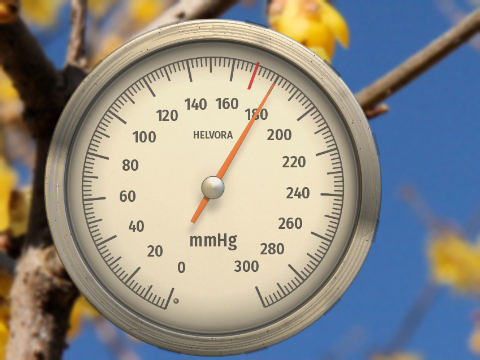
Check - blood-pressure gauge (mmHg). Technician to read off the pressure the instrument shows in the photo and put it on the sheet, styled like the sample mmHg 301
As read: mmHg 180
